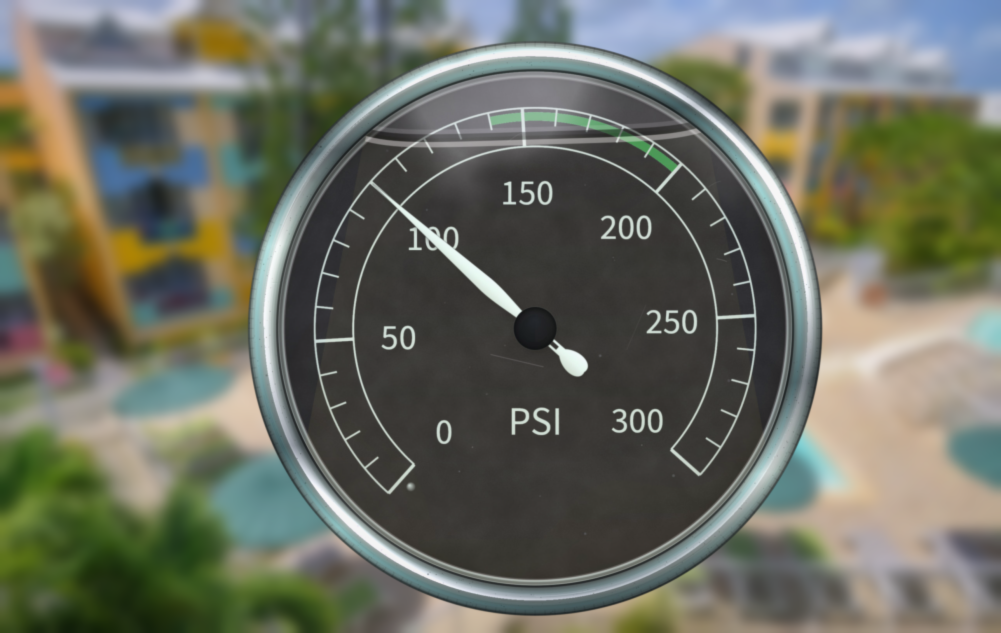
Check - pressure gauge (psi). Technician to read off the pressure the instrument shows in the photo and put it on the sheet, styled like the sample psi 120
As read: psi 100
